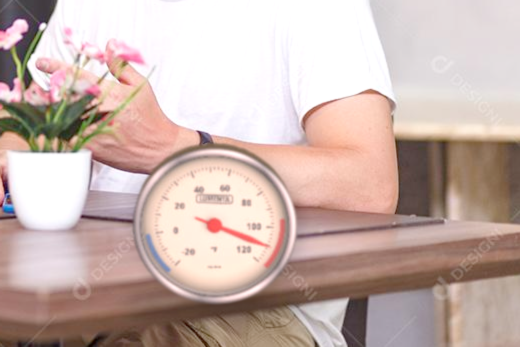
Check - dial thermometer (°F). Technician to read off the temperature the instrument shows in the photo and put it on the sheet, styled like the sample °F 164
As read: °F 110
